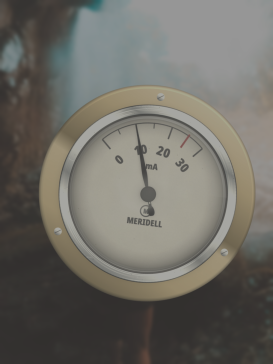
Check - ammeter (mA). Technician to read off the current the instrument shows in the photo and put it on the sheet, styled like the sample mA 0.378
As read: mA 10
